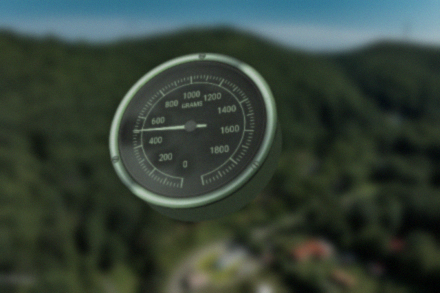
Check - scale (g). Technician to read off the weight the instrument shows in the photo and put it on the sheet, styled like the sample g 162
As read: g 500
